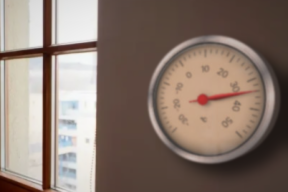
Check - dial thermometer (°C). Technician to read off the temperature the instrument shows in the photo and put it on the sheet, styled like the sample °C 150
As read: °C 34
